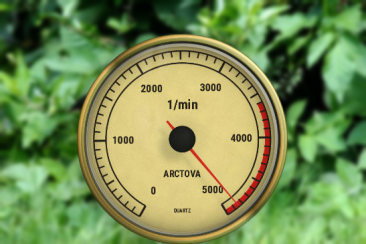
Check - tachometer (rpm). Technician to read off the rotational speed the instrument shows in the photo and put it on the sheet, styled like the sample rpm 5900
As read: rpm 4850
